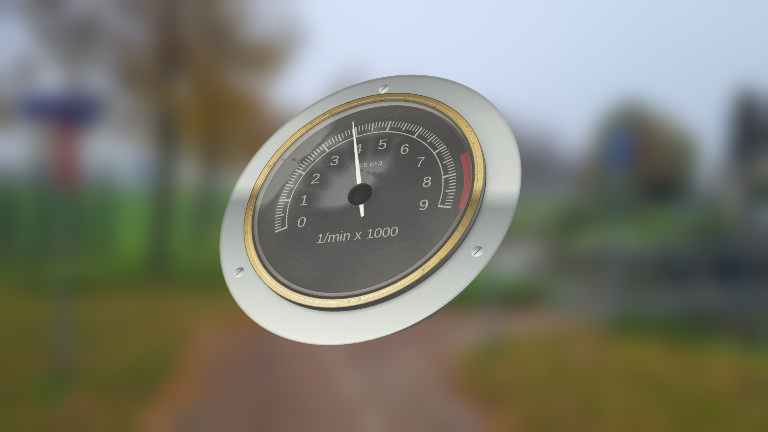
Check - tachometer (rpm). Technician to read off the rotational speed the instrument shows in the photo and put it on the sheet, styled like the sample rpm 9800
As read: rpm 4000
